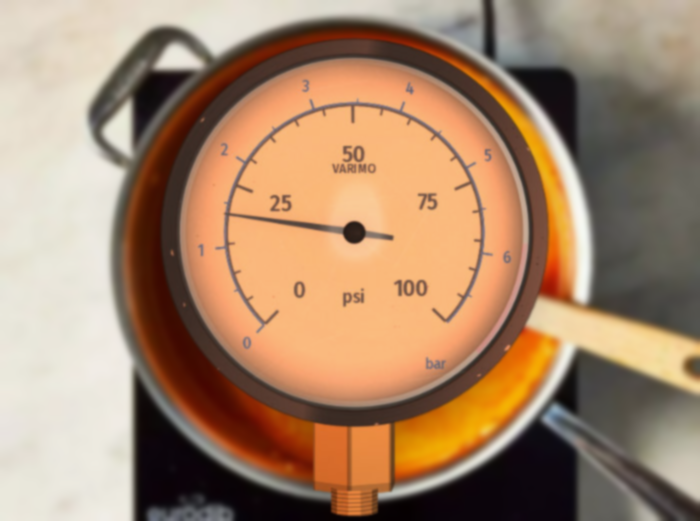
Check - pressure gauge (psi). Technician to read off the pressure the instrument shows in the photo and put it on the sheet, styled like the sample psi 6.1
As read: psi 20
